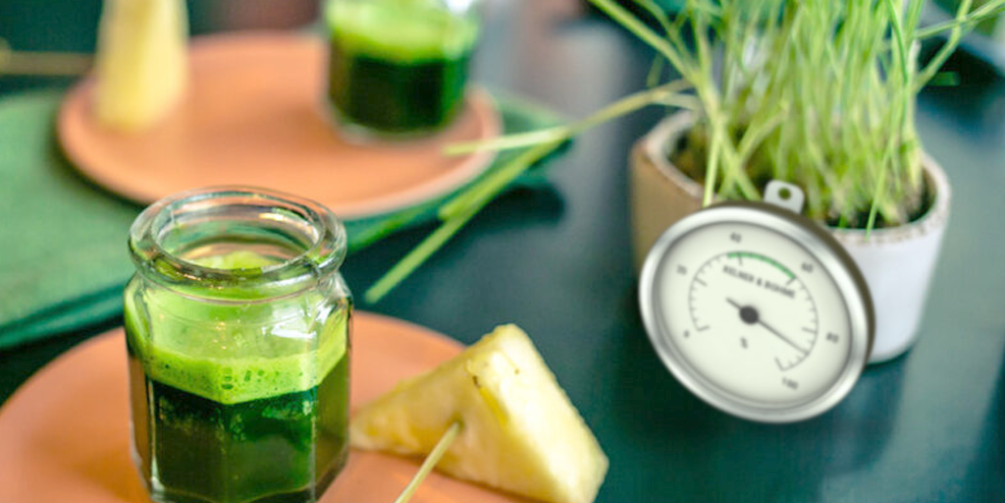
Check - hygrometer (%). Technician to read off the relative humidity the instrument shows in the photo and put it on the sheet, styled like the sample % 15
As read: % 88
